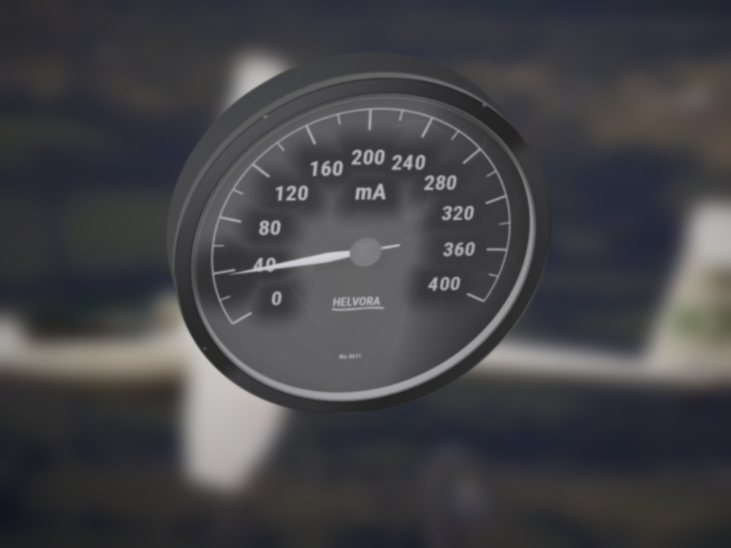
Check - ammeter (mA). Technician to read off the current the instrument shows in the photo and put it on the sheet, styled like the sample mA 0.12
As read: mA 40
